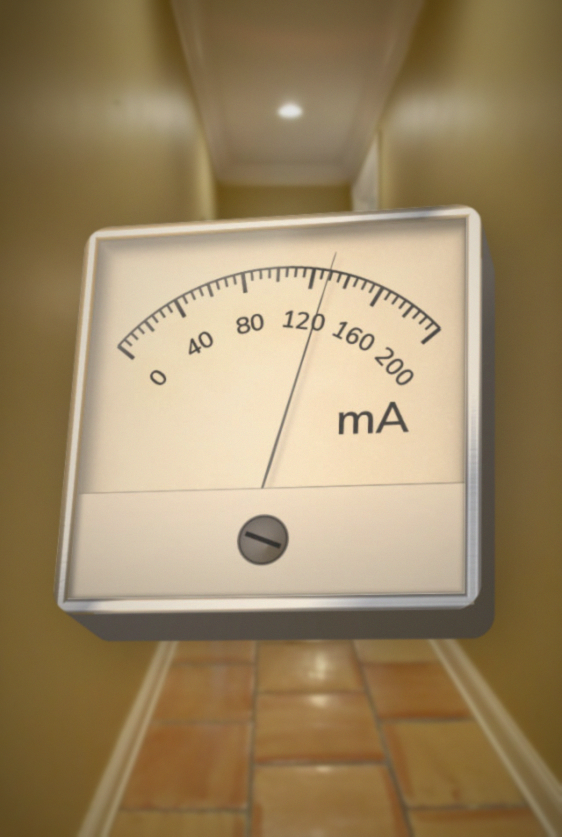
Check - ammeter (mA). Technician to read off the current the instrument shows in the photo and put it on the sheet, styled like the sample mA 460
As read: mA 130
